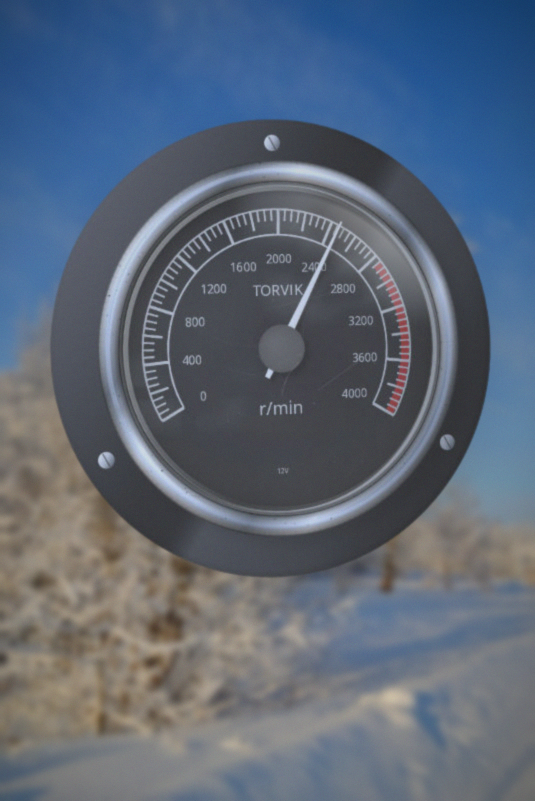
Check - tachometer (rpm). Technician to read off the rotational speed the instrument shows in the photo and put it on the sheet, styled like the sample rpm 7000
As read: rpm 2450
